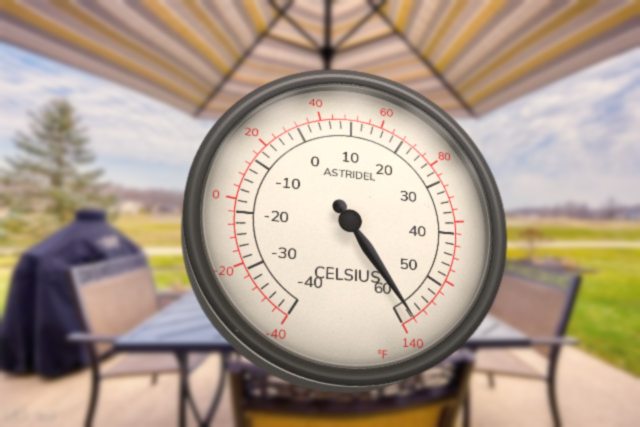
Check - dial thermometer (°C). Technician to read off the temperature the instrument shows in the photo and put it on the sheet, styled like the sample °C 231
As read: °C 58
